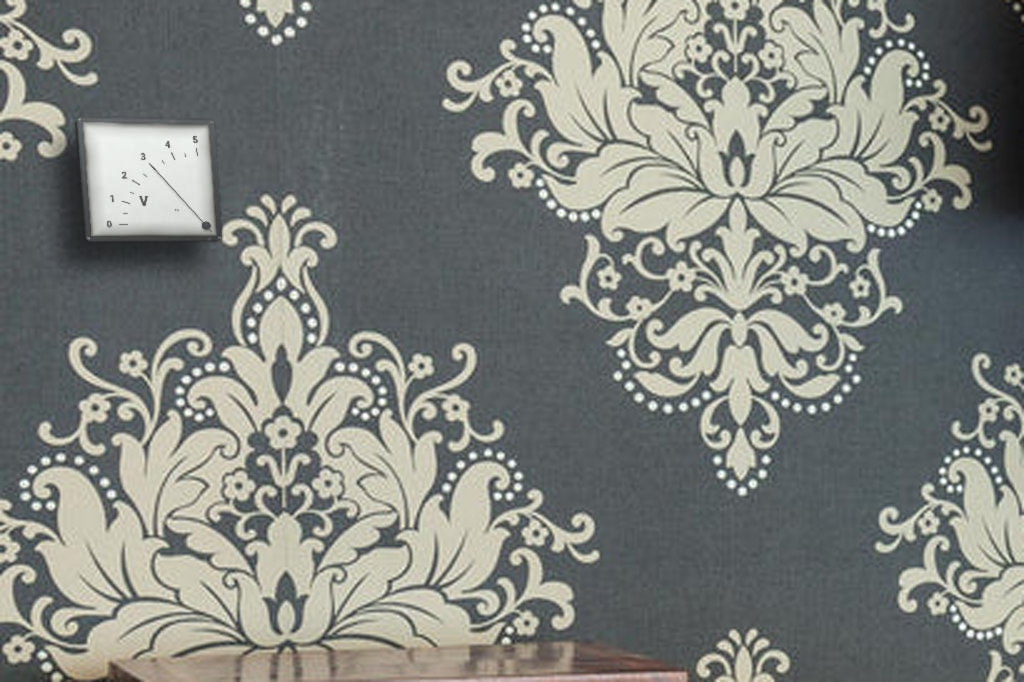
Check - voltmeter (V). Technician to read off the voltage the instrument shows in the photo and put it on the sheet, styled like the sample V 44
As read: V 3
